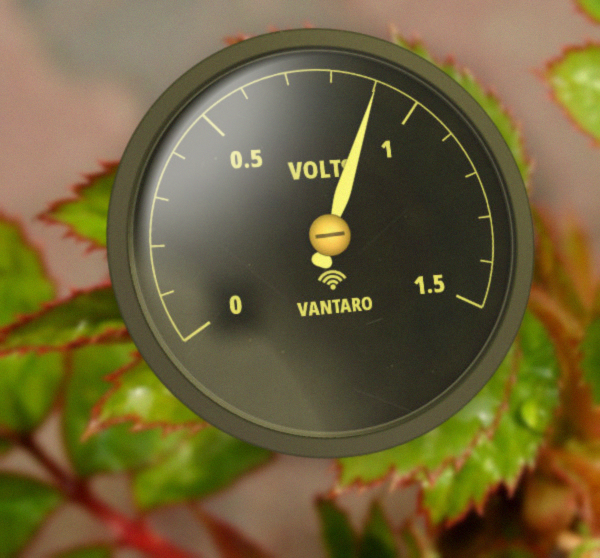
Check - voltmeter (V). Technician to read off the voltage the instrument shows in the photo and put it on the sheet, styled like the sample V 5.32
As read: V 0.9
